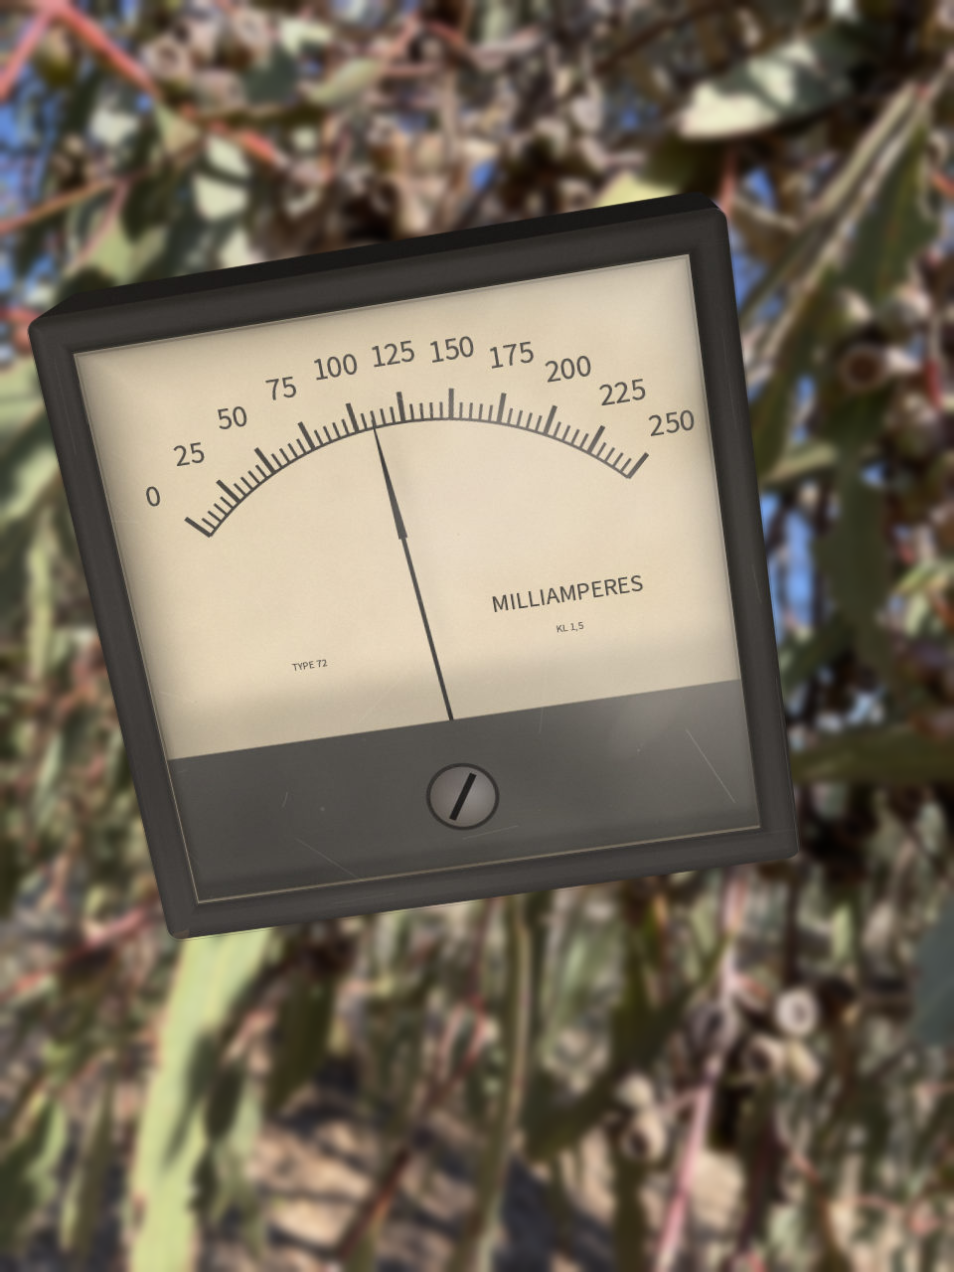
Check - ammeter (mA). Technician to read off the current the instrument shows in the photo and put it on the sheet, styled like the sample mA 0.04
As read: mA 110
